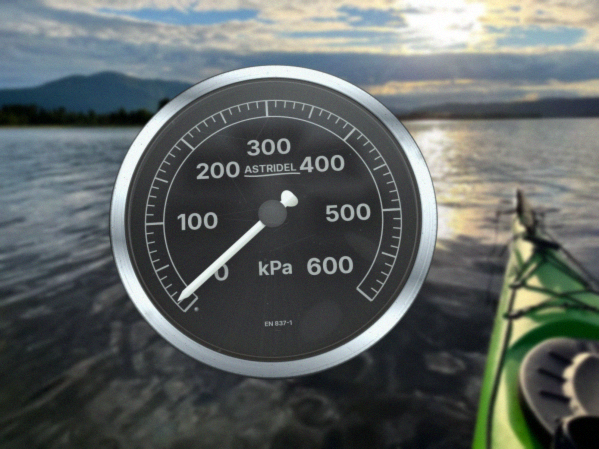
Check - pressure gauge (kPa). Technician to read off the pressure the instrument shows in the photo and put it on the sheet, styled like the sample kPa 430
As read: kPa 10
